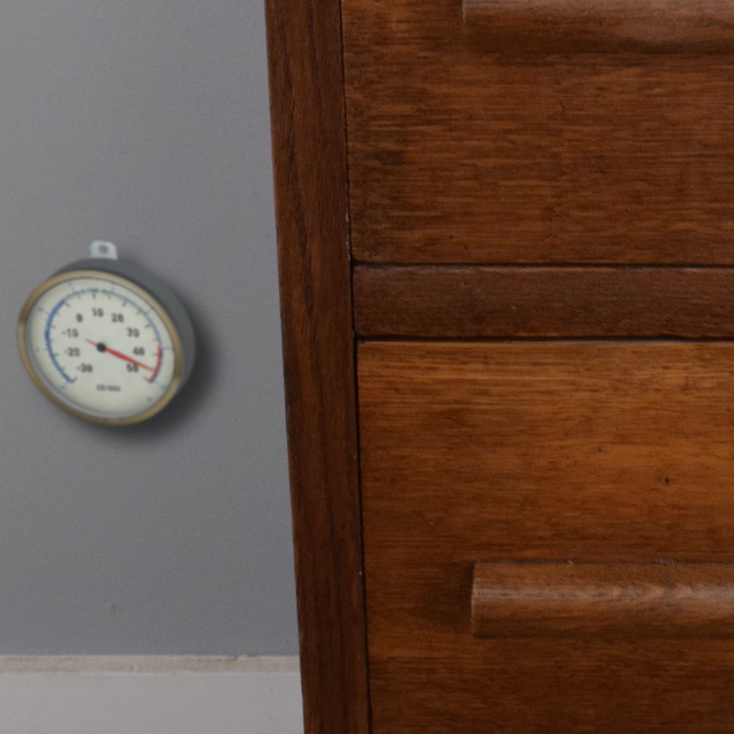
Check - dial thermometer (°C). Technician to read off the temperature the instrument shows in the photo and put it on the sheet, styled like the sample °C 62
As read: °C 45
